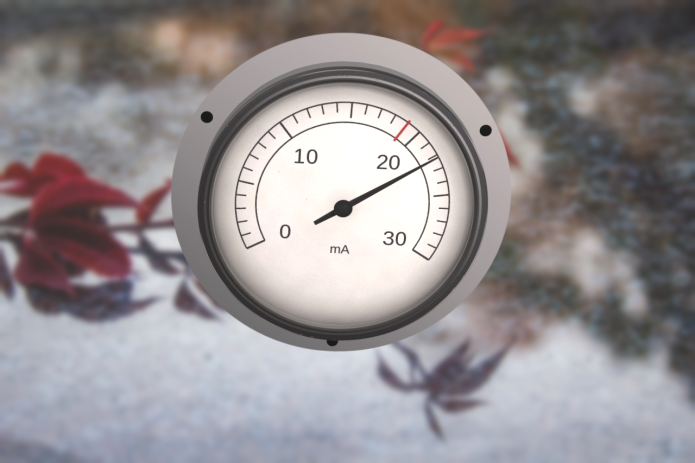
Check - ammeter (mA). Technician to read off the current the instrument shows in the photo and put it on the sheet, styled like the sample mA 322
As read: mA 22
